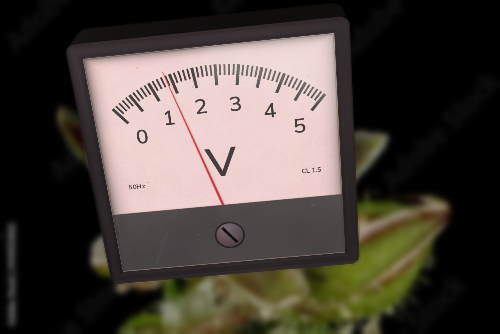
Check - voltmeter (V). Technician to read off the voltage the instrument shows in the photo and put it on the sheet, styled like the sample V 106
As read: V 1.4
